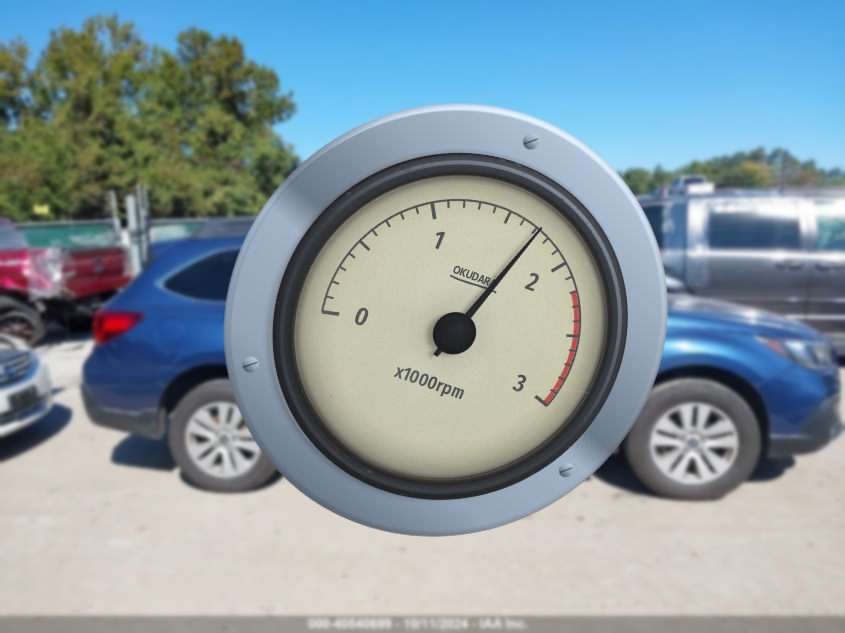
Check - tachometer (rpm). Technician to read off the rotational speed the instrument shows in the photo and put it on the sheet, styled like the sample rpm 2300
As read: rpm 1700
